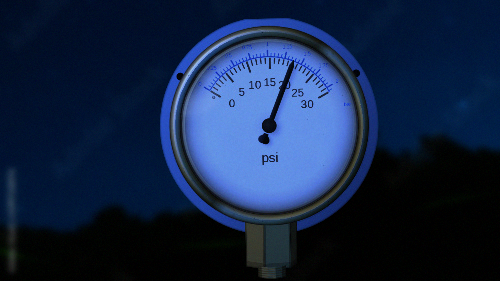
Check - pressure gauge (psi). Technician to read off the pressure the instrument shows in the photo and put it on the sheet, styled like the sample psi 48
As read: psi 20
